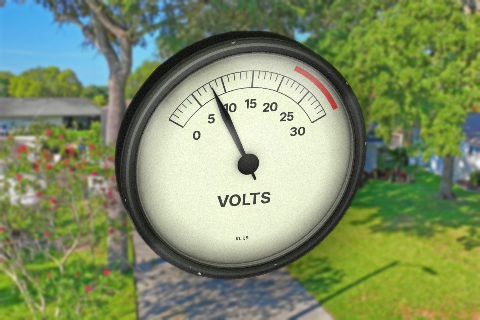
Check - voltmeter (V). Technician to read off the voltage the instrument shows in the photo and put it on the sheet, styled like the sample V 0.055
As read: V 8
